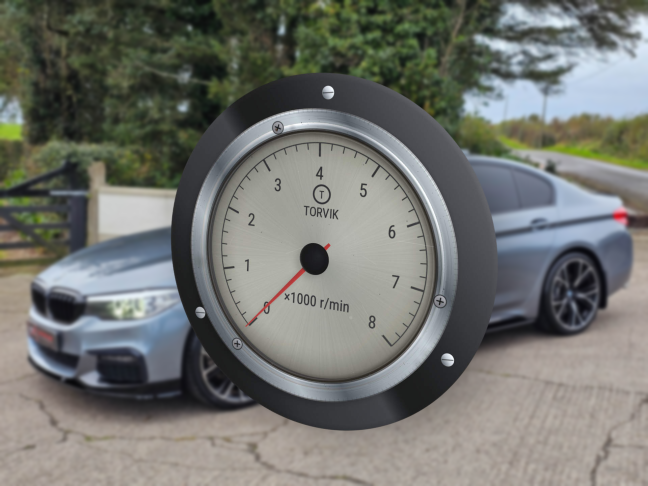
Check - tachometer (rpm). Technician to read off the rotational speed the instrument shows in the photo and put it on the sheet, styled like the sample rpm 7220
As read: rpm 0
